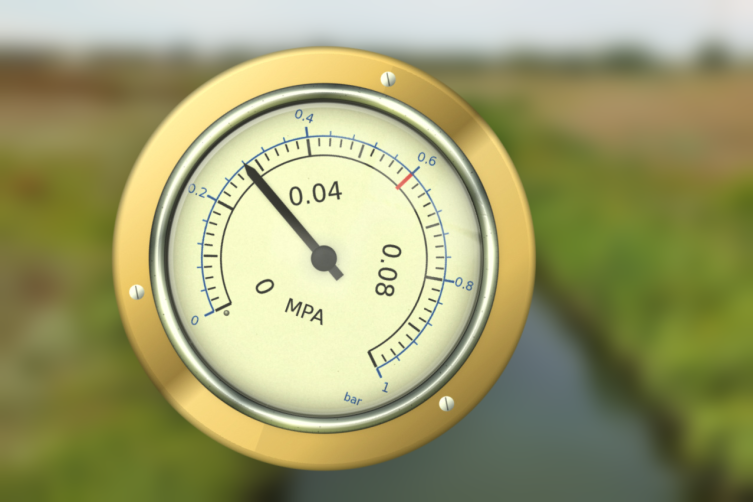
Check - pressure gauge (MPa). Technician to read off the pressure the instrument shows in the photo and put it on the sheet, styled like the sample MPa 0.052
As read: MPa 0.028
